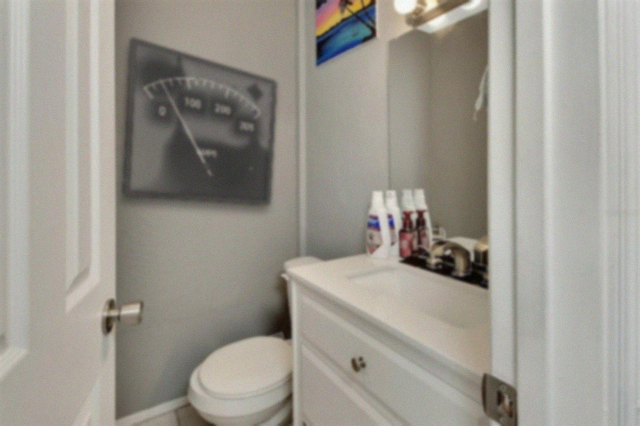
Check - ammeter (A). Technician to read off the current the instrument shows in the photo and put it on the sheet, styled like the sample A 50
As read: A 40
